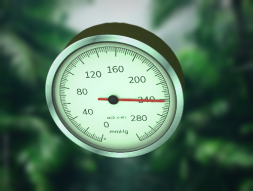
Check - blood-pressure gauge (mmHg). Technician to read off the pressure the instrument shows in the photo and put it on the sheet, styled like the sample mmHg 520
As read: mmHg 240
